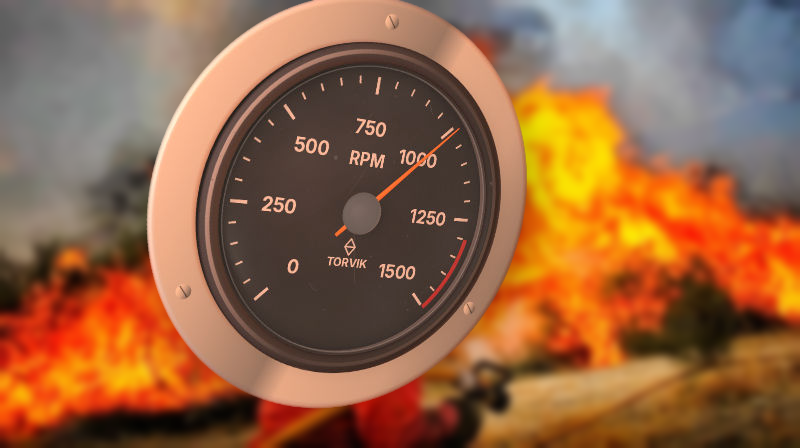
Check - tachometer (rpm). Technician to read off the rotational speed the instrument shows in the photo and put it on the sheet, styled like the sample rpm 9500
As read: rpm 1000
